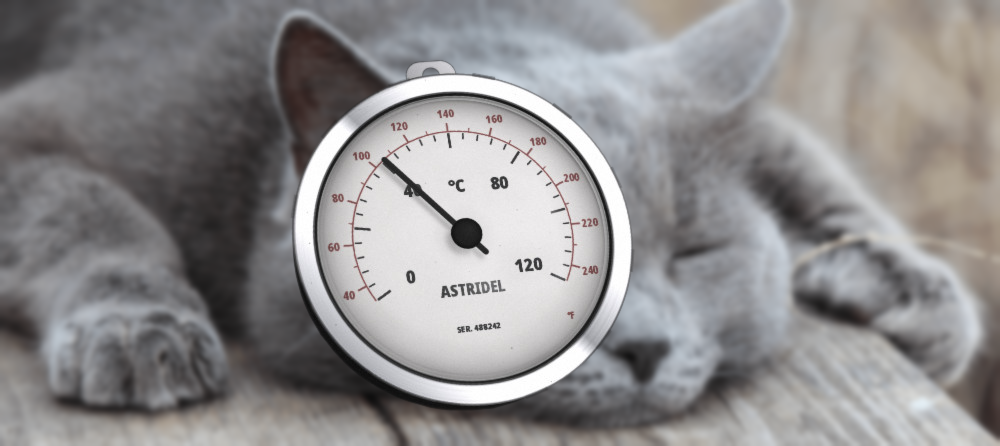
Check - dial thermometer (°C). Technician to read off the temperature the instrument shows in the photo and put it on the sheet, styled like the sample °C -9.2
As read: °C 40
